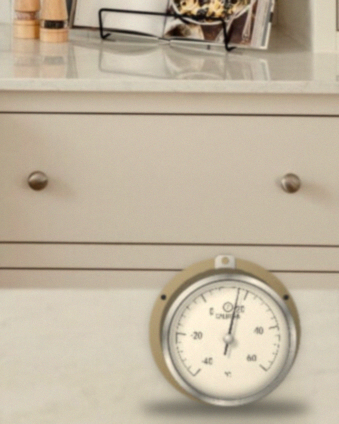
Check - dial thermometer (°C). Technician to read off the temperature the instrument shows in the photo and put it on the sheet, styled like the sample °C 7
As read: °C 16
